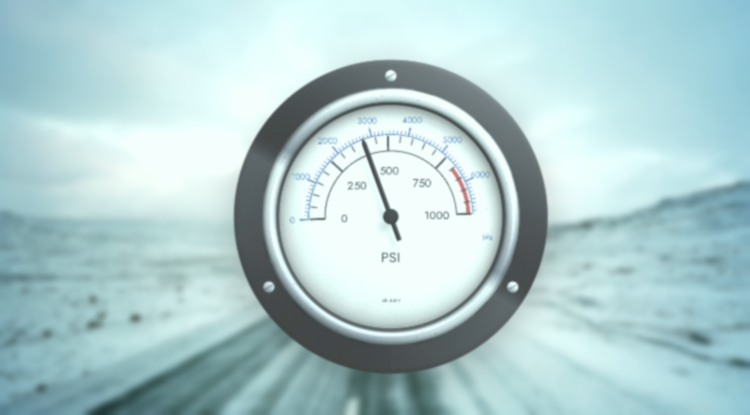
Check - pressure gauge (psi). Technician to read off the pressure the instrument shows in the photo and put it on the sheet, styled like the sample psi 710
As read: psi 400
